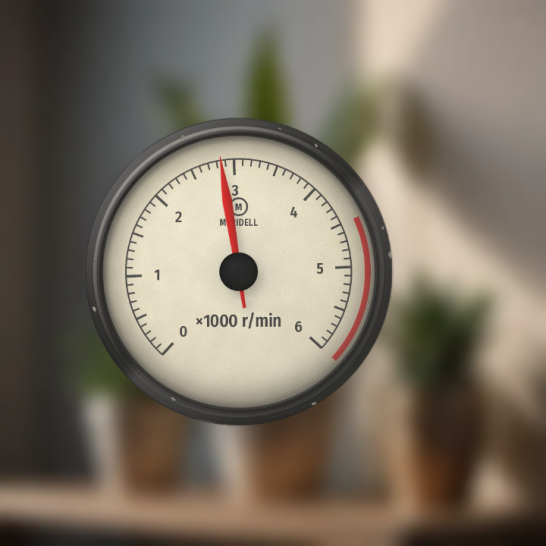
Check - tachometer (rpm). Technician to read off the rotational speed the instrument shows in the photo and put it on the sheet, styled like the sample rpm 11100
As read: rpm 2850
